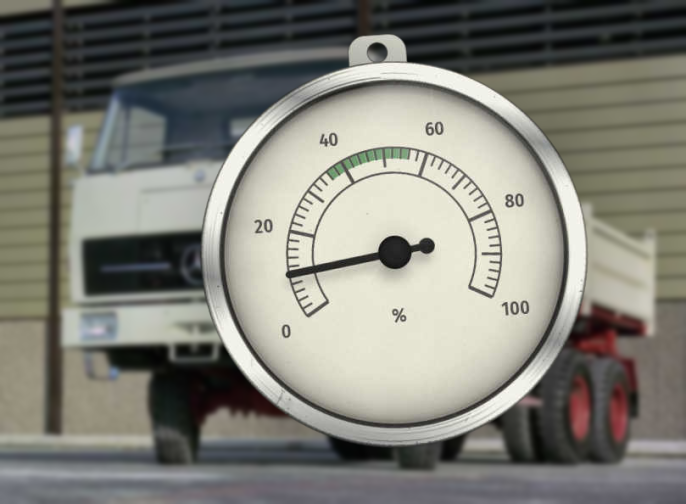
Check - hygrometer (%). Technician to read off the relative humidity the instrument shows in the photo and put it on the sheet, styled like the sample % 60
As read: % 10
